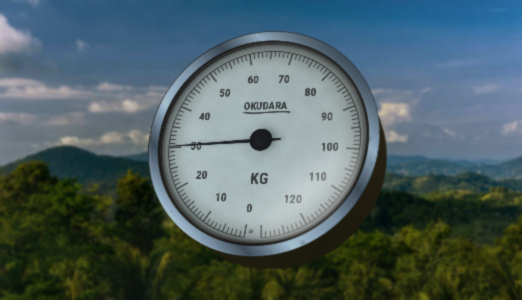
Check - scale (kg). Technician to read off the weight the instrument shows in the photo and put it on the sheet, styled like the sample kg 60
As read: kg 30
